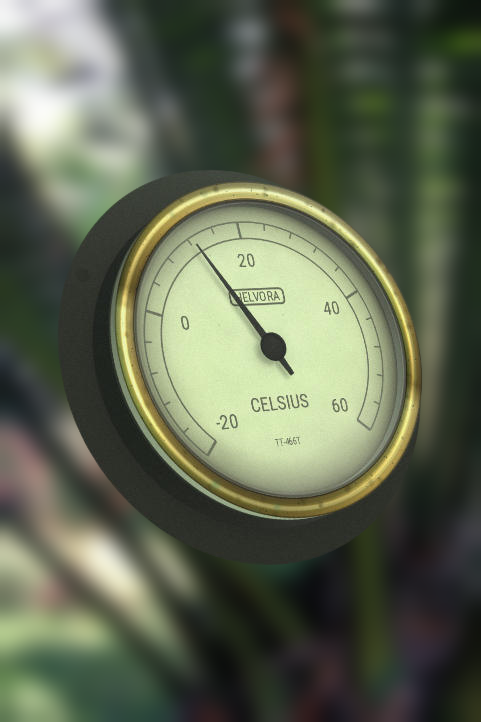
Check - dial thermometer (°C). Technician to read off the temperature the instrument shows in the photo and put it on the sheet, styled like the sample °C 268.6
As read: °C 12
